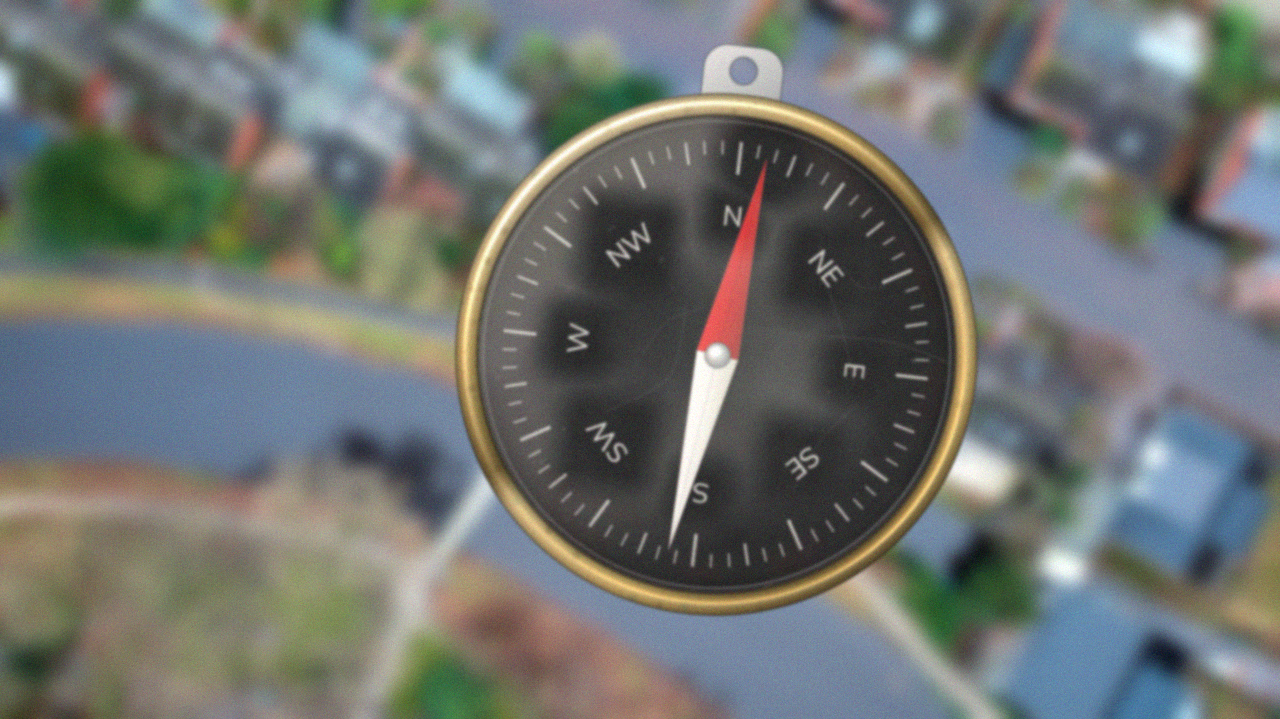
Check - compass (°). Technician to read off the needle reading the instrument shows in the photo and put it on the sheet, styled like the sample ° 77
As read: ° 7.5
